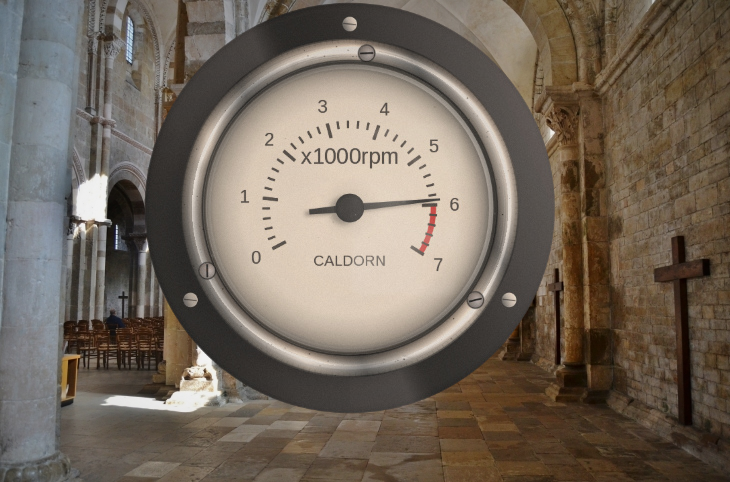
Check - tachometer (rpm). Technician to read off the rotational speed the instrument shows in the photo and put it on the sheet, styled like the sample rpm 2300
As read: rpm 5900
